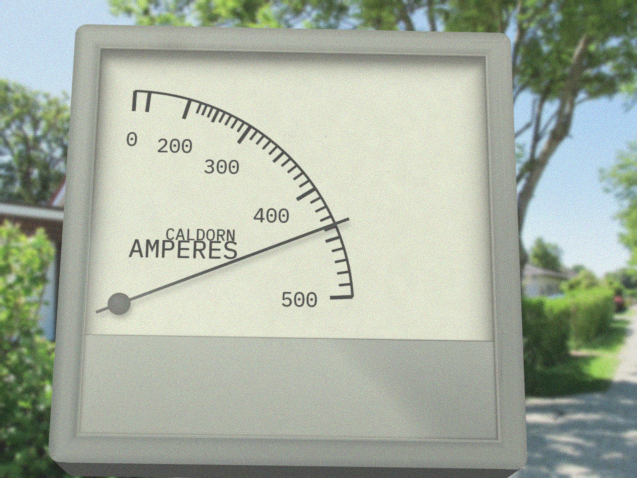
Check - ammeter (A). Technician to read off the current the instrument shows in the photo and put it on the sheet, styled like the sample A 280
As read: A 440
